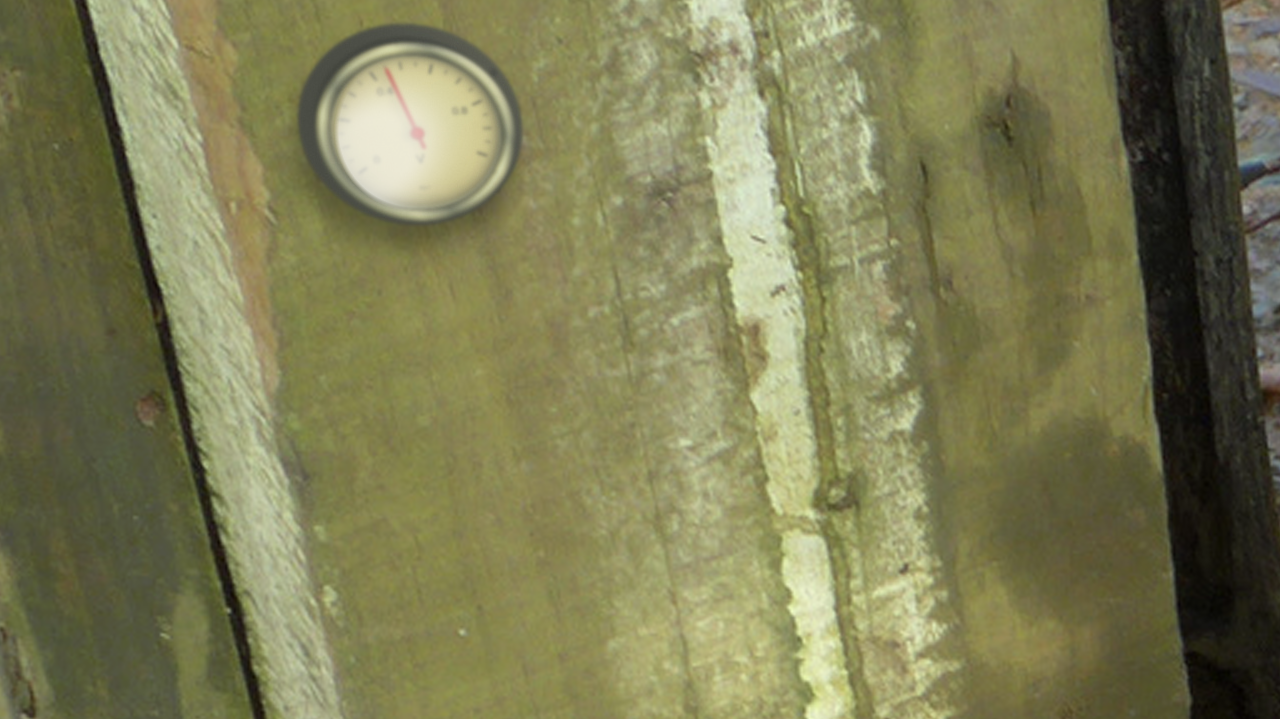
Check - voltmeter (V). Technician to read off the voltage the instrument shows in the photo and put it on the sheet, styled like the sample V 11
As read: V 0.45
